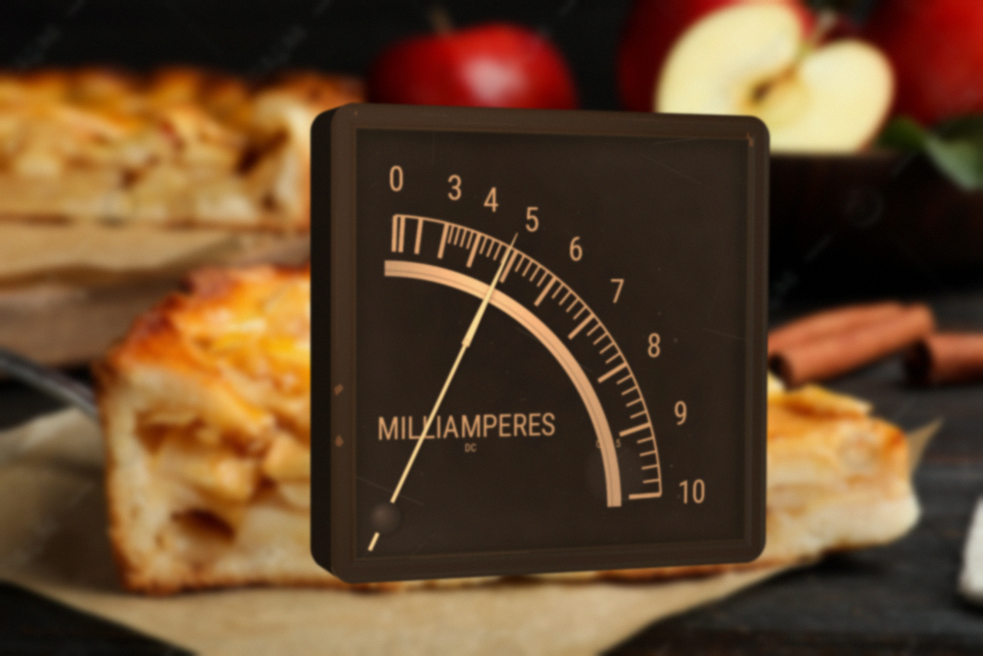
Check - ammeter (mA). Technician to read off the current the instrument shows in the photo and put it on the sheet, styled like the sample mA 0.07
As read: mA 4.8
